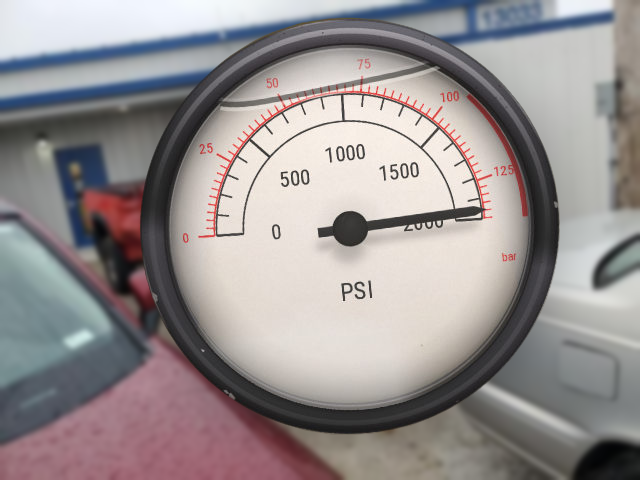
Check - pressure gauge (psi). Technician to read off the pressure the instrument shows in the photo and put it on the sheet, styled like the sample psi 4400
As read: psi 1950
